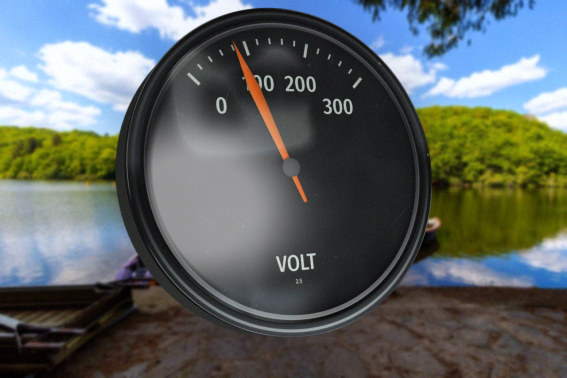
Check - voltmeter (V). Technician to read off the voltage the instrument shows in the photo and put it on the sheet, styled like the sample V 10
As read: V 80
